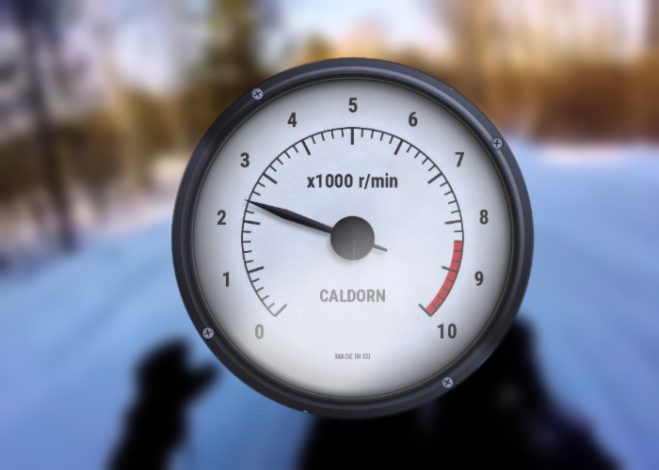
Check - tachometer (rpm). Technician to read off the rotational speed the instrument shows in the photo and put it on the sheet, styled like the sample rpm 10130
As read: rpm 2400
